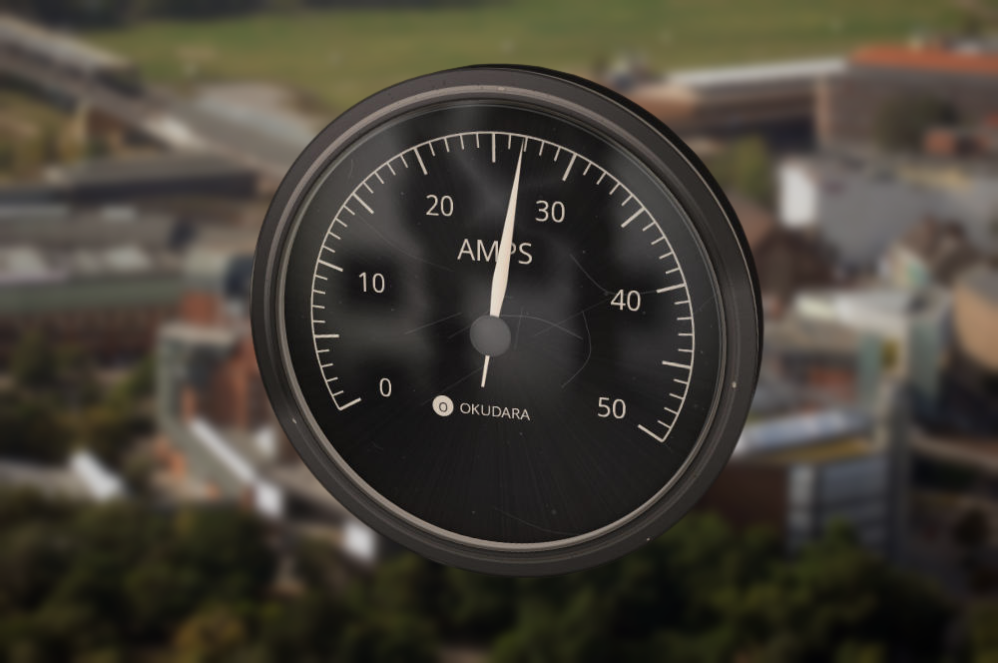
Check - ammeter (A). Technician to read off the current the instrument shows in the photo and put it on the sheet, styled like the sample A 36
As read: A 27
